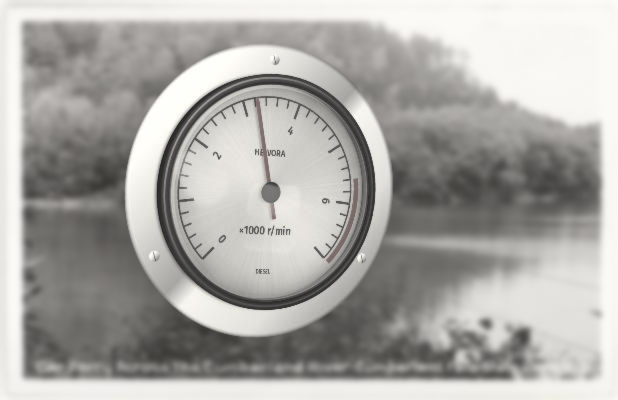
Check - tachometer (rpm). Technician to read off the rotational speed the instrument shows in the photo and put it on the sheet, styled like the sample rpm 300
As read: rpm 3200
